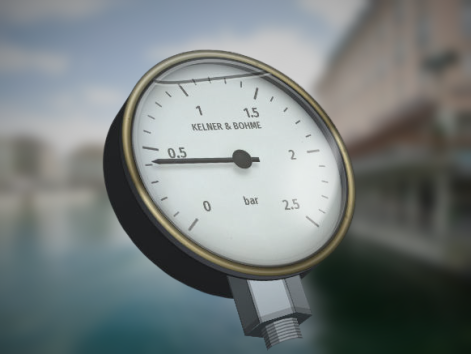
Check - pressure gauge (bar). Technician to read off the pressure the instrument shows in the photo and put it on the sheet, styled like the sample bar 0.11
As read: bar 0.4
